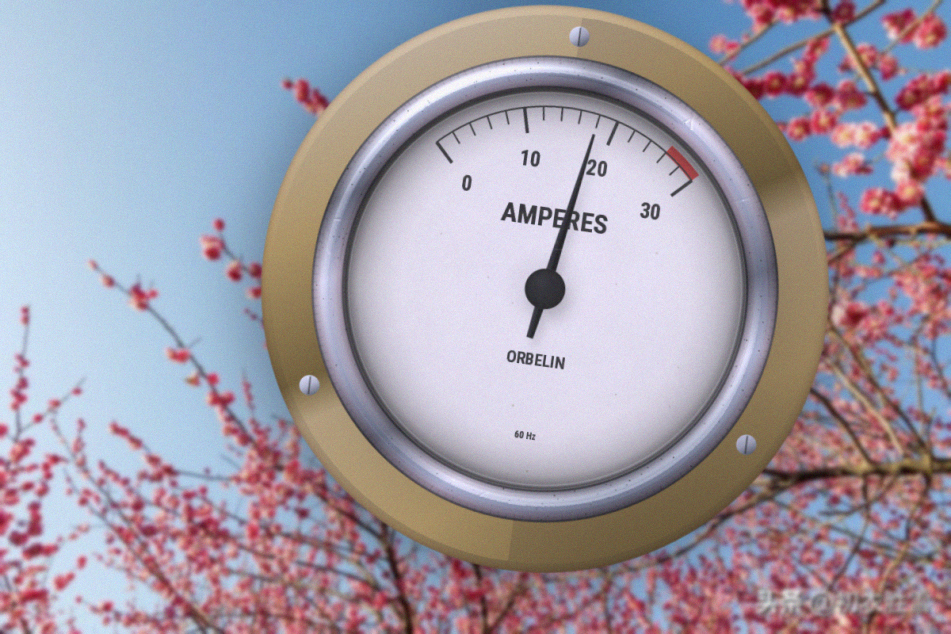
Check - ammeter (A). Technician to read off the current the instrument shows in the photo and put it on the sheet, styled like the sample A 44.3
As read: A 18
